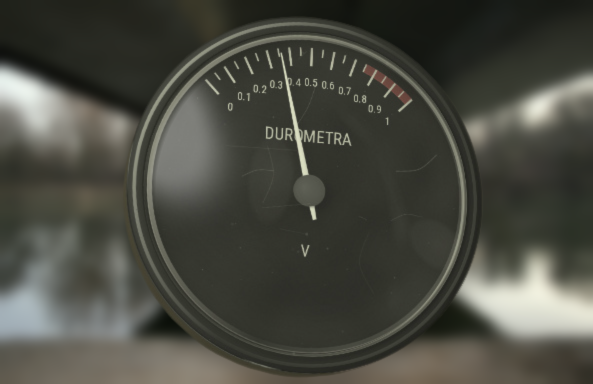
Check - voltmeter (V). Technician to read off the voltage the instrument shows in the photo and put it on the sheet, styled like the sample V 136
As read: V 0.35
